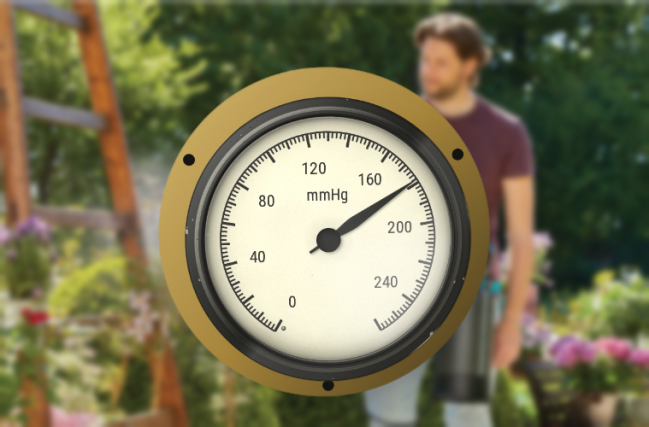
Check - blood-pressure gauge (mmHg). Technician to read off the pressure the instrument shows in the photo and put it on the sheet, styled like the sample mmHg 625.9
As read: mmHg 178
